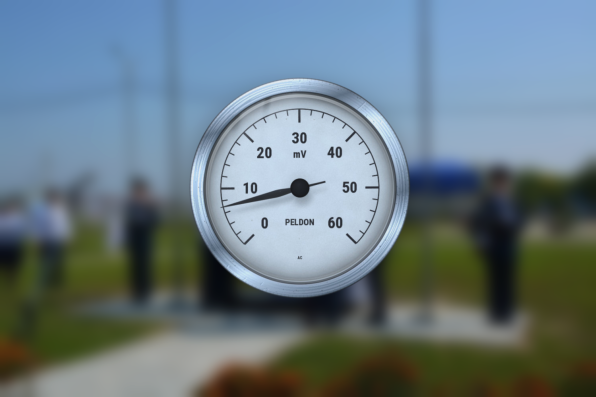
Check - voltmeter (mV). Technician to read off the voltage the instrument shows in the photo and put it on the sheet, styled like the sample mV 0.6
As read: mV 7
